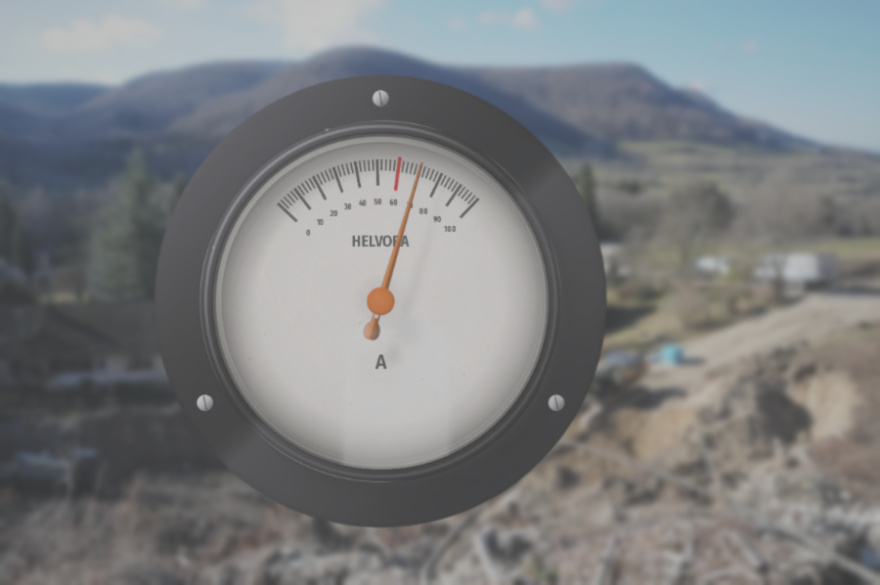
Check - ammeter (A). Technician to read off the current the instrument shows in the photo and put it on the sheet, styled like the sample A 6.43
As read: A 70
